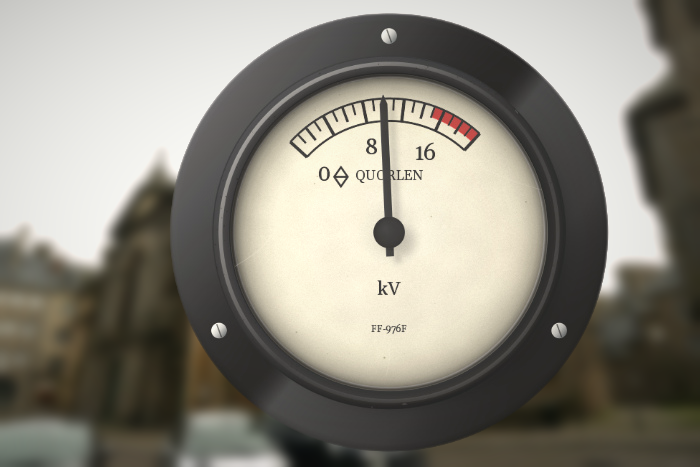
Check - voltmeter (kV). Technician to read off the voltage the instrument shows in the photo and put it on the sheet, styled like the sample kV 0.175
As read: kV 10
